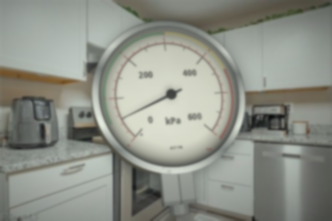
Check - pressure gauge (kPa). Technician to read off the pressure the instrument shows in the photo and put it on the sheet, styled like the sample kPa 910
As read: kPa 50
